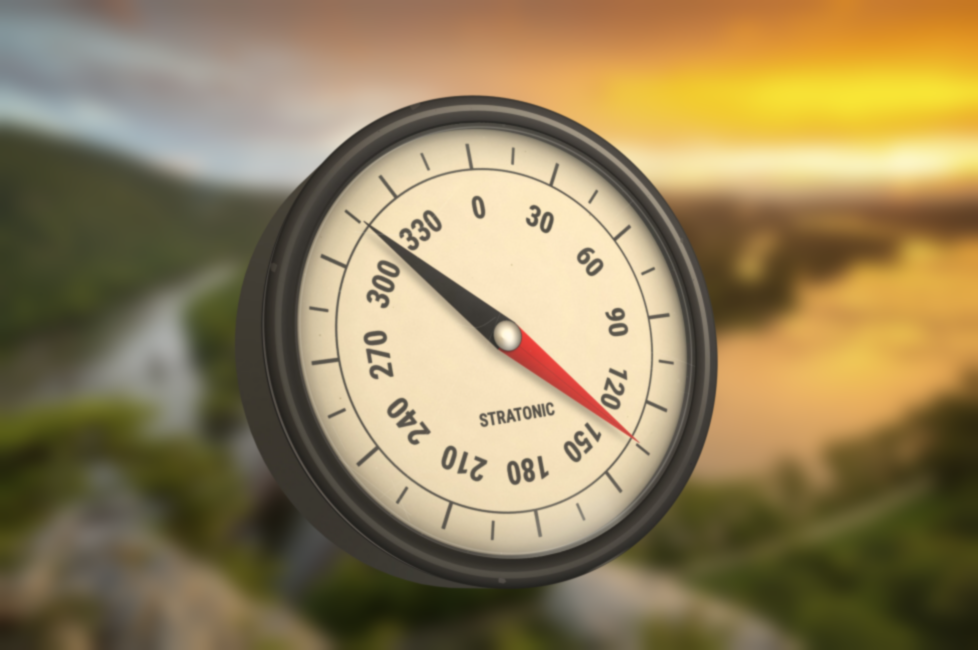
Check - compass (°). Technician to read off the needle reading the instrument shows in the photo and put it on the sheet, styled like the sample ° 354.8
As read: ° 135
